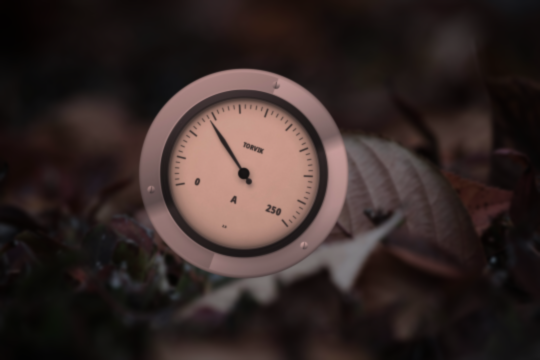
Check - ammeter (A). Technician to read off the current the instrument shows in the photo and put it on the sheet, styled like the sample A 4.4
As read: A 70
